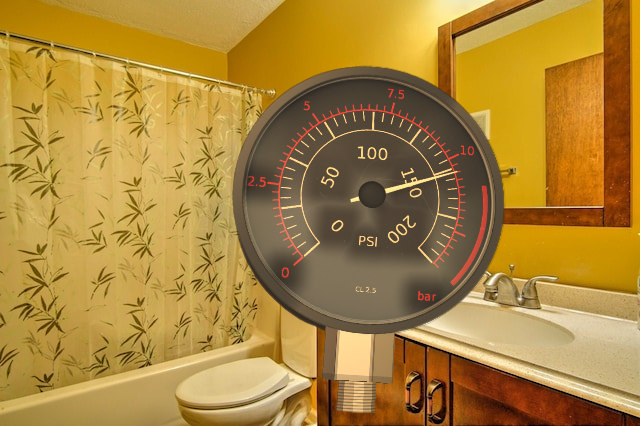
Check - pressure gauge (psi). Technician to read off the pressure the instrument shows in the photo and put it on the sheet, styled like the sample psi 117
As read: psi 152.5
